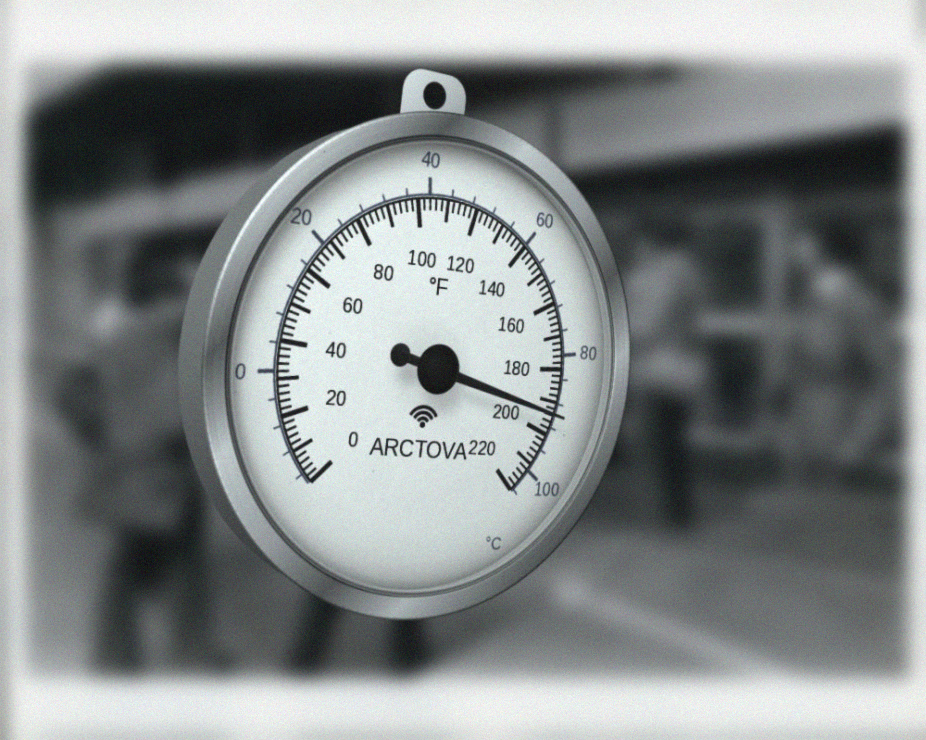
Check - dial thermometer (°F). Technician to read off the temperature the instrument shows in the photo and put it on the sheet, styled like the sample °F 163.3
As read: °F 194
